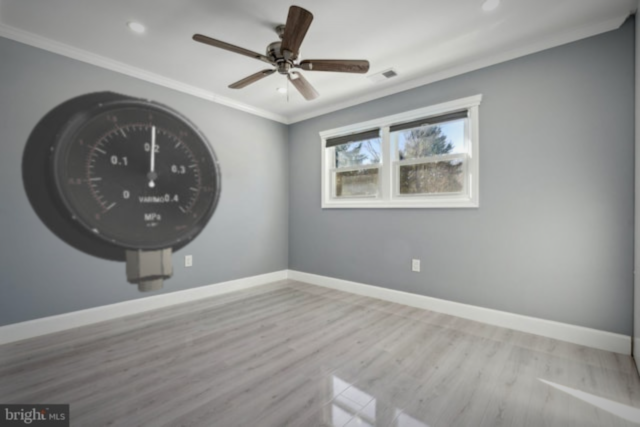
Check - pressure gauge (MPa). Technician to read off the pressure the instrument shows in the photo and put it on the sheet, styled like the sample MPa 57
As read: MPa 0.2
